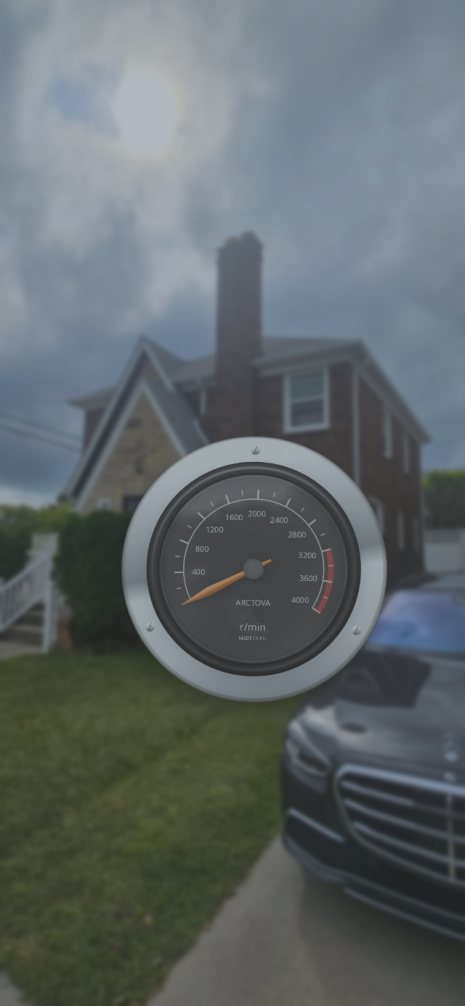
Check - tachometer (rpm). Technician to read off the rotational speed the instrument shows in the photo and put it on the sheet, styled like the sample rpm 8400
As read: rpm 0
